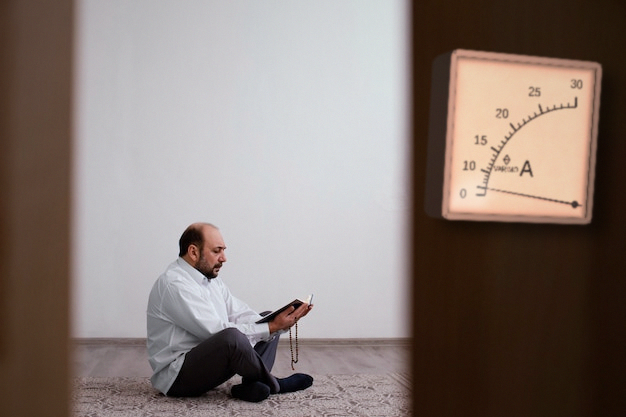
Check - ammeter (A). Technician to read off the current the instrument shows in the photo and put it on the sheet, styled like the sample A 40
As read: A 5
